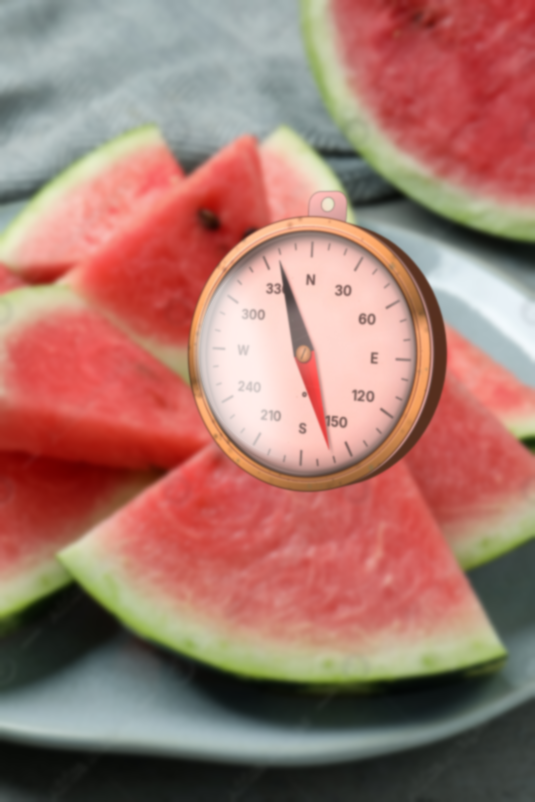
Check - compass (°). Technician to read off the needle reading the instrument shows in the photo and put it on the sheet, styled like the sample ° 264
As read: ° 160
